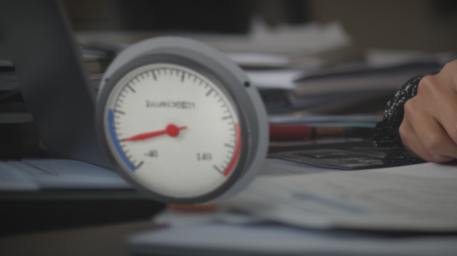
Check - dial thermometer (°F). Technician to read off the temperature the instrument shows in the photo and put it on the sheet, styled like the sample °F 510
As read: °F -20
